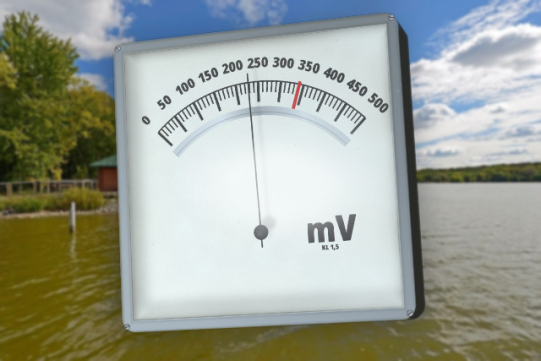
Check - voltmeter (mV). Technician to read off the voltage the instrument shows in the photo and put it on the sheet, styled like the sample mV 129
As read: mV 230
